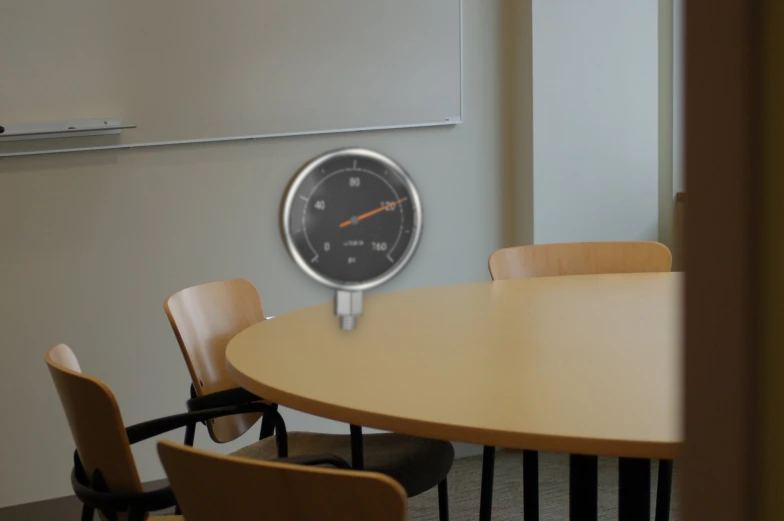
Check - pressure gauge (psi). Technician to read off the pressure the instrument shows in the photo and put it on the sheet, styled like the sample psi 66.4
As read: psi 120
